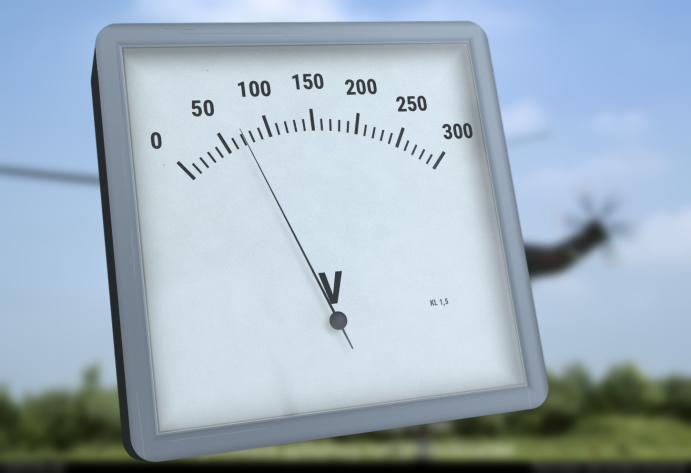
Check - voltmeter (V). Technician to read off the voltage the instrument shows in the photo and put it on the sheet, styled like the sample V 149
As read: V 70
